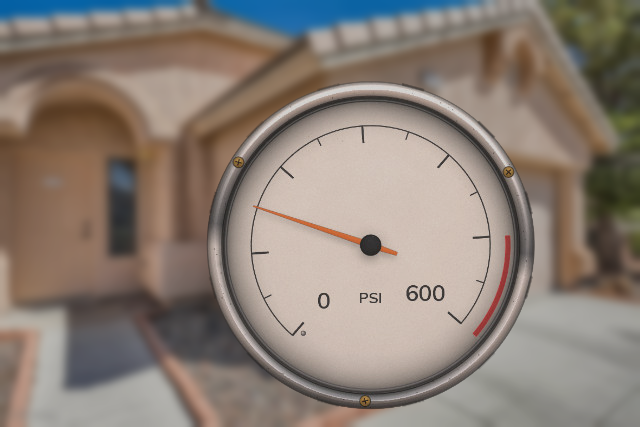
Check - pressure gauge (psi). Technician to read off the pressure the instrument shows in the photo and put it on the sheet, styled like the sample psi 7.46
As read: psi 150
